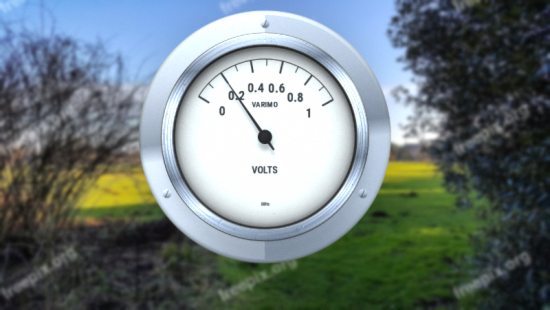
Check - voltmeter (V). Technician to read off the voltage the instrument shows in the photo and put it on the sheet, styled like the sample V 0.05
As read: V 0.2
